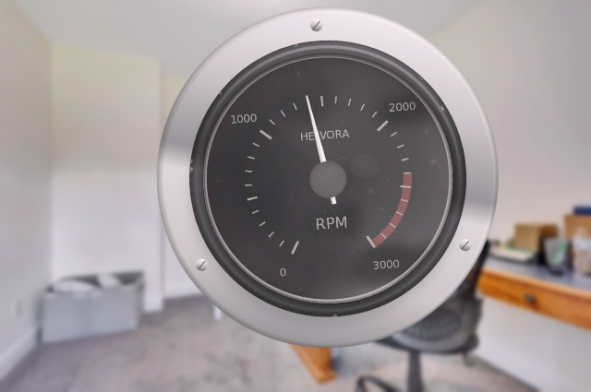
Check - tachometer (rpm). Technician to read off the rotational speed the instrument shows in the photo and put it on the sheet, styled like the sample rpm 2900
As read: rpm 1400
